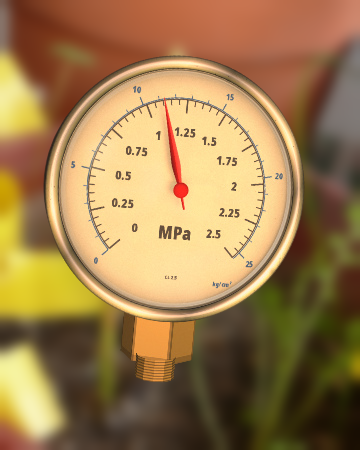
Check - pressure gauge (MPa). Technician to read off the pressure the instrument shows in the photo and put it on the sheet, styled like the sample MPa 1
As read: MPa 1.1
